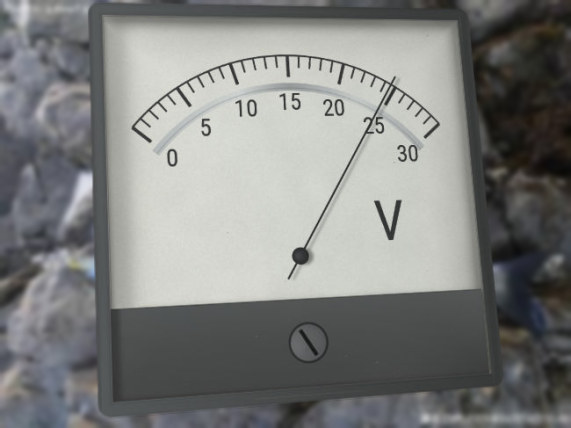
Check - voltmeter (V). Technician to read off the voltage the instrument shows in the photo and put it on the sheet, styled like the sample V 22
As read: V 24.5
